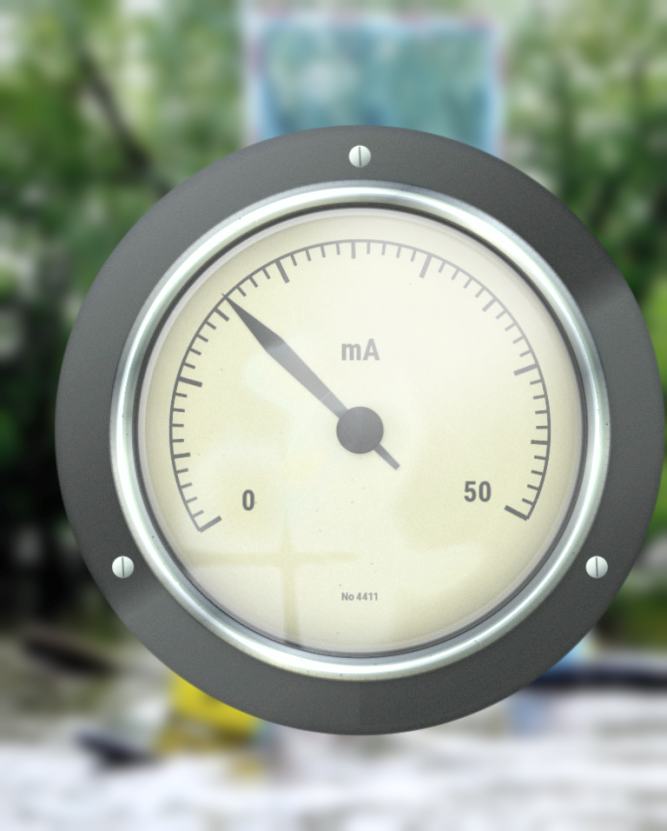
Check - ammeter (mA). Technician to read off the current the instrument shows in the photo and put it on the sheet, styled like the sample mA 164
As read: mA 16
